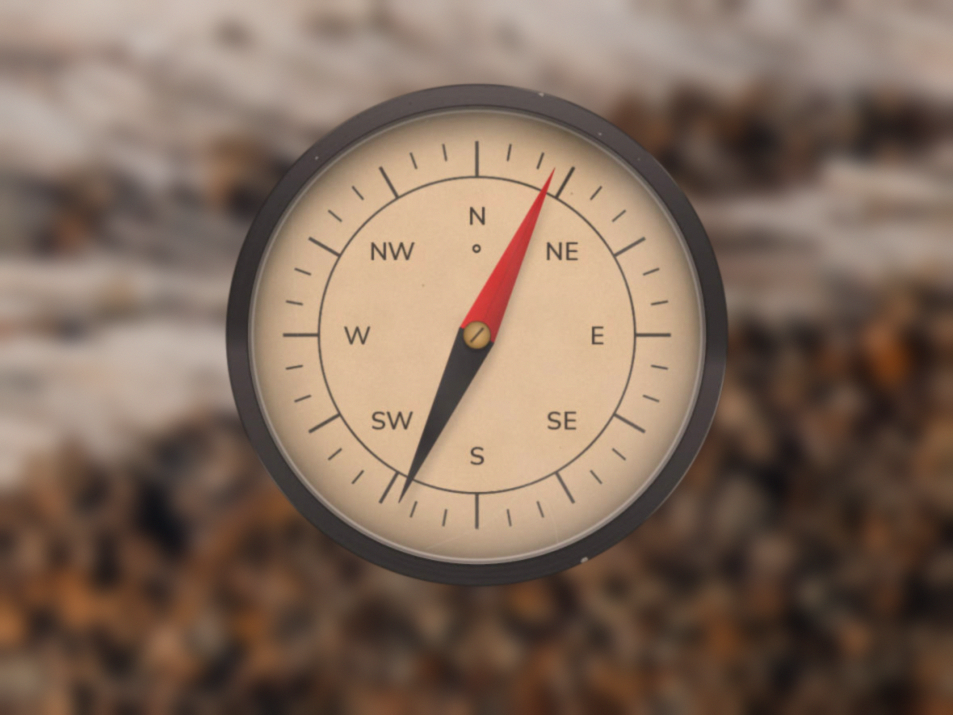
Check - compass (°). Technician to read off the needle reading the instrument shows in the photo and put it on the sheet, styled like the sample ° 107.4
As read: ° 25
